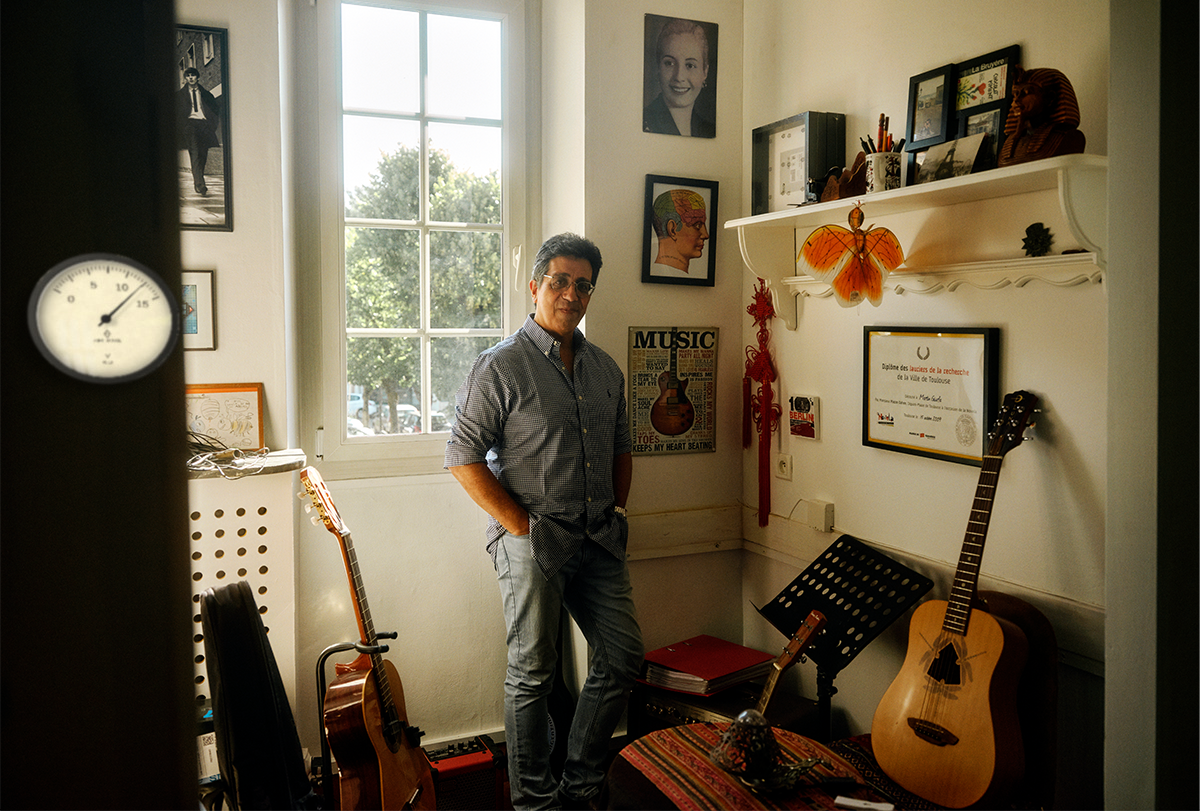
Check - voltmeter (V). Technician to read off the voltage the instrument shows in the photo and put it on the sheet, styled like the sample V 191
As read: V 12.5
